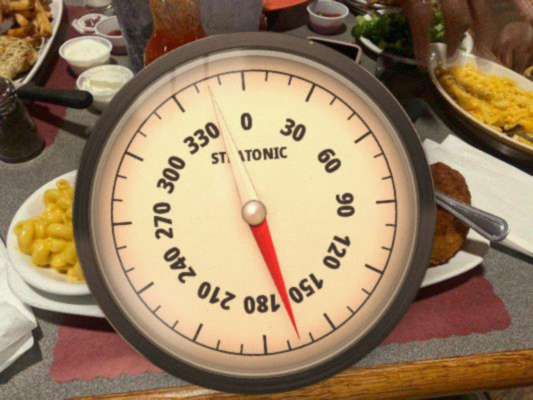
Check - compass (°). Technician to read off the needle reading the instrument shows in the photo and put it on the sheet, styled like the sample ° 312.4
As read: ° 165
